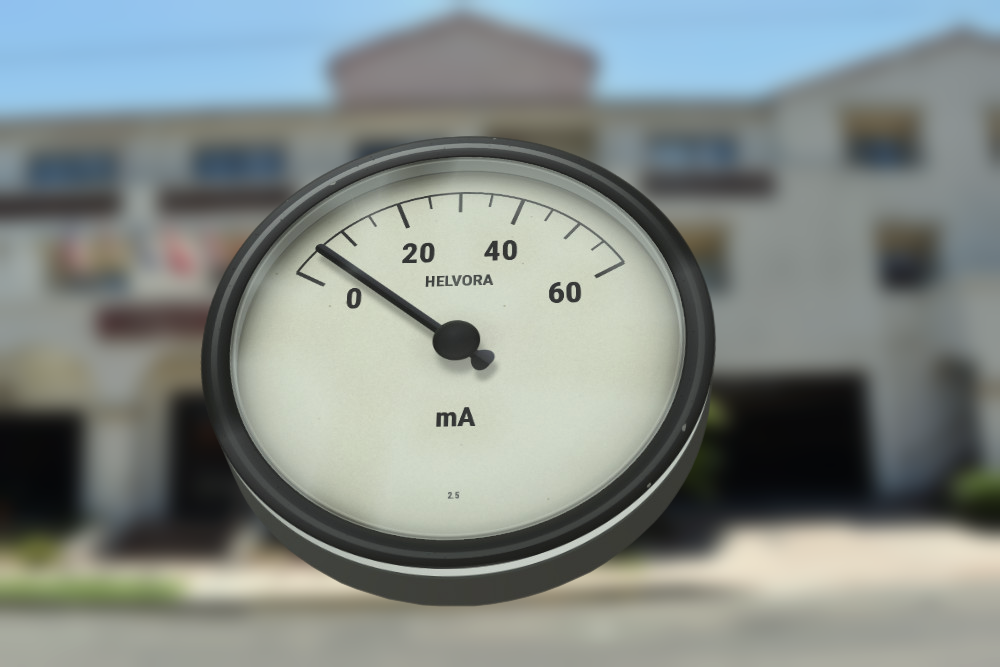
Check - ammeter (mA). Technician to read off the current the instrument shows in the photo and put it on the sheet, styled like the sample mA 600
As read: mA 5
